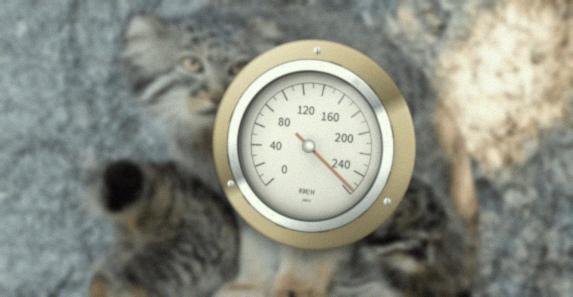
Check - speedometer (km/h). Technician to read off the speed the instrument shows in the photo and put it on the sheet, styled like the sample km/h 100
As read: km/h 255
